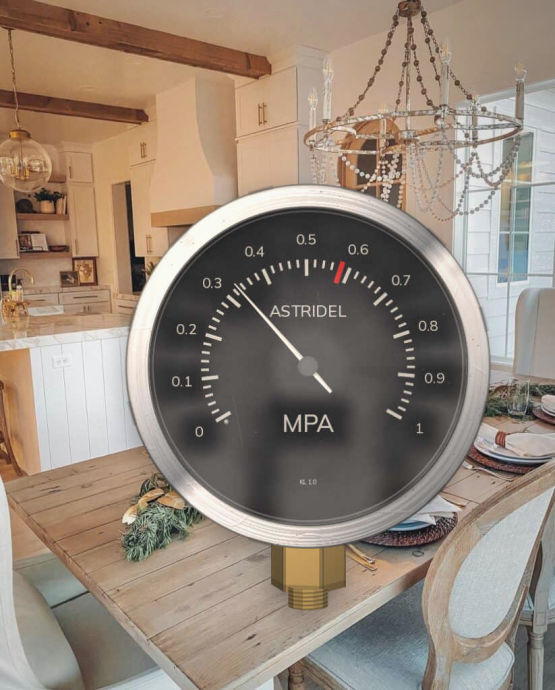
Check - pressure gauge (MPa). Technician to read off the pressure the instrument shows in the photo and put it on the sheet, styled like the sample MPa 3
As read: MPa 0.33
